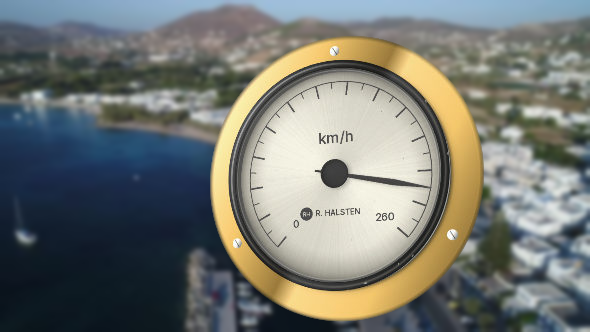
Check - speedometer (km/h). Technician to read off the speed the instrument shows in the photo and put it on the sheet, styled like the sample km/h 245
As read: km/h 230
